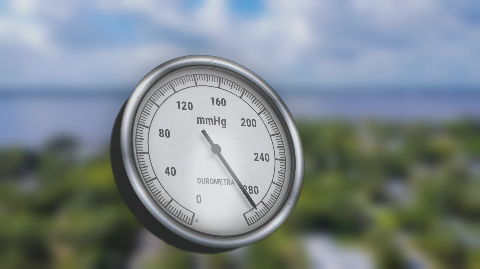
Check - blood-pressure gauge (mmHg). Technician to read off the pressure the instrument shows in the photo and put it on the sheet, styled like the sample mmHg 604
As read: mmHg 290
